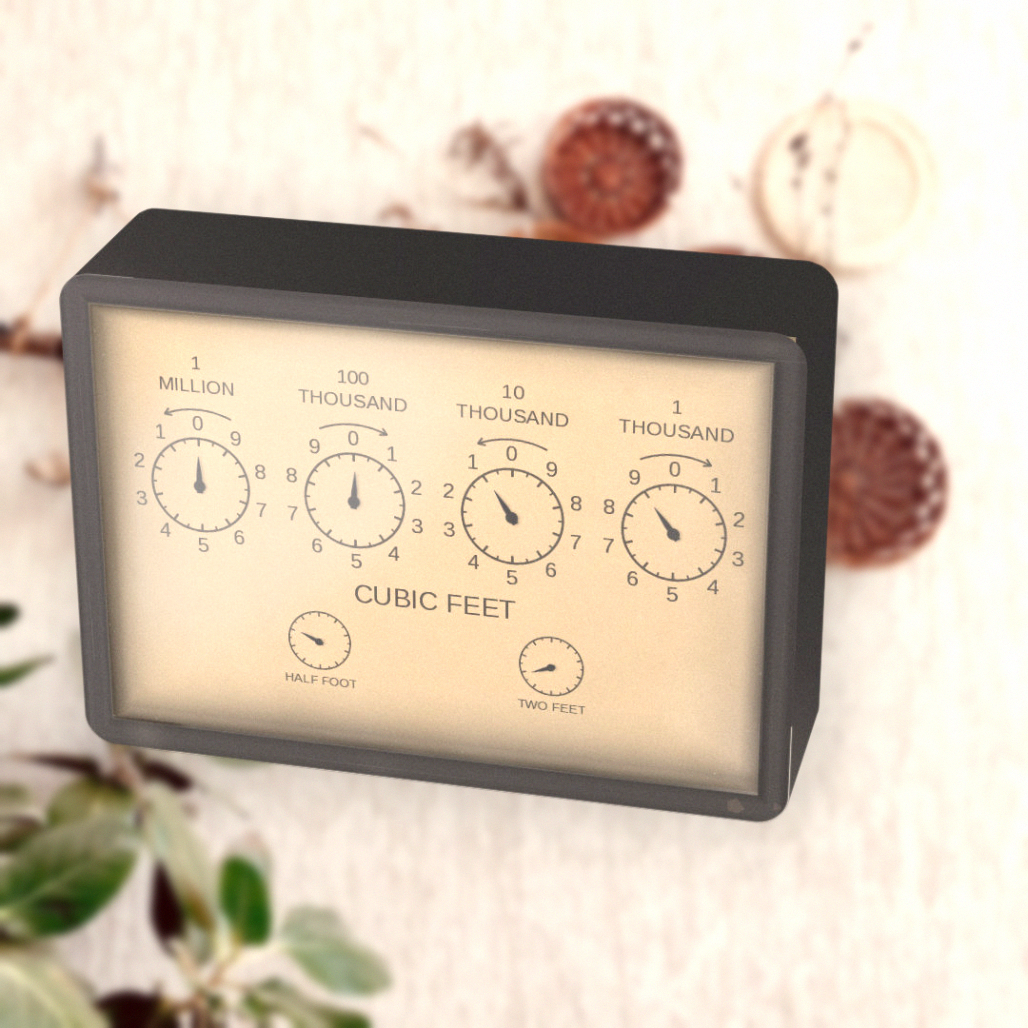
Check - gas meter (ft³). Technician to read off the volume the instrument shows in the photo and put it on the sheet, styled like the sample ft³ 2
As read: ft³ 900
